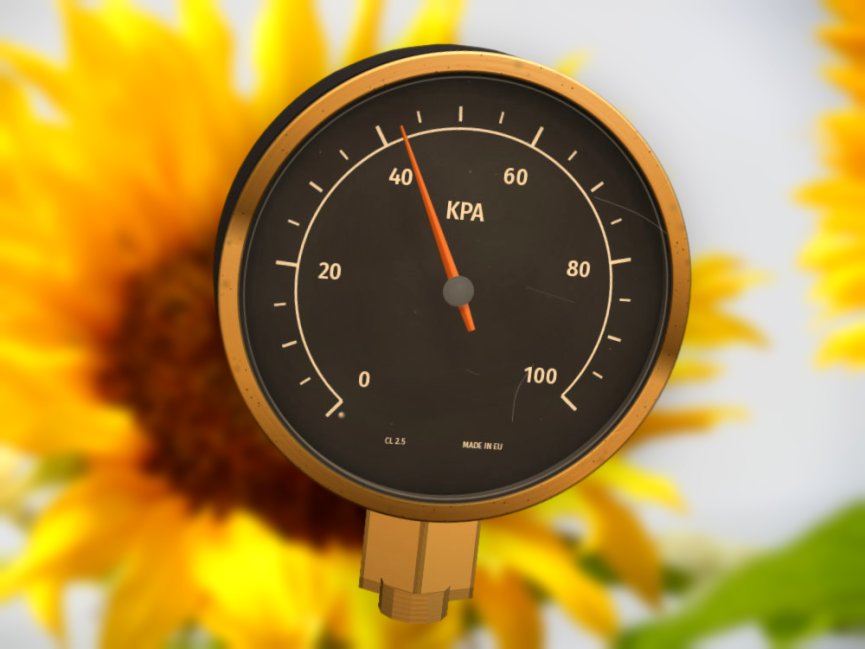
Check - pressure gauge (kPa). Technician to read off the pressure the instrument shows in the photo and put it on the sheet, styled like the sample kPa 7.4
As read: kPa 42.5
